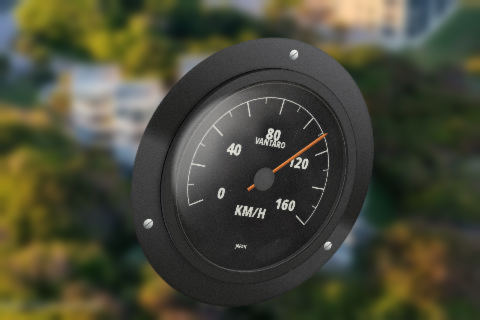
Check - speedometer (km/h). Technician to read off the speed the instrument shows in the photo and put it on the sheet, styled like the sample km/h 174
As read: km/h 110
